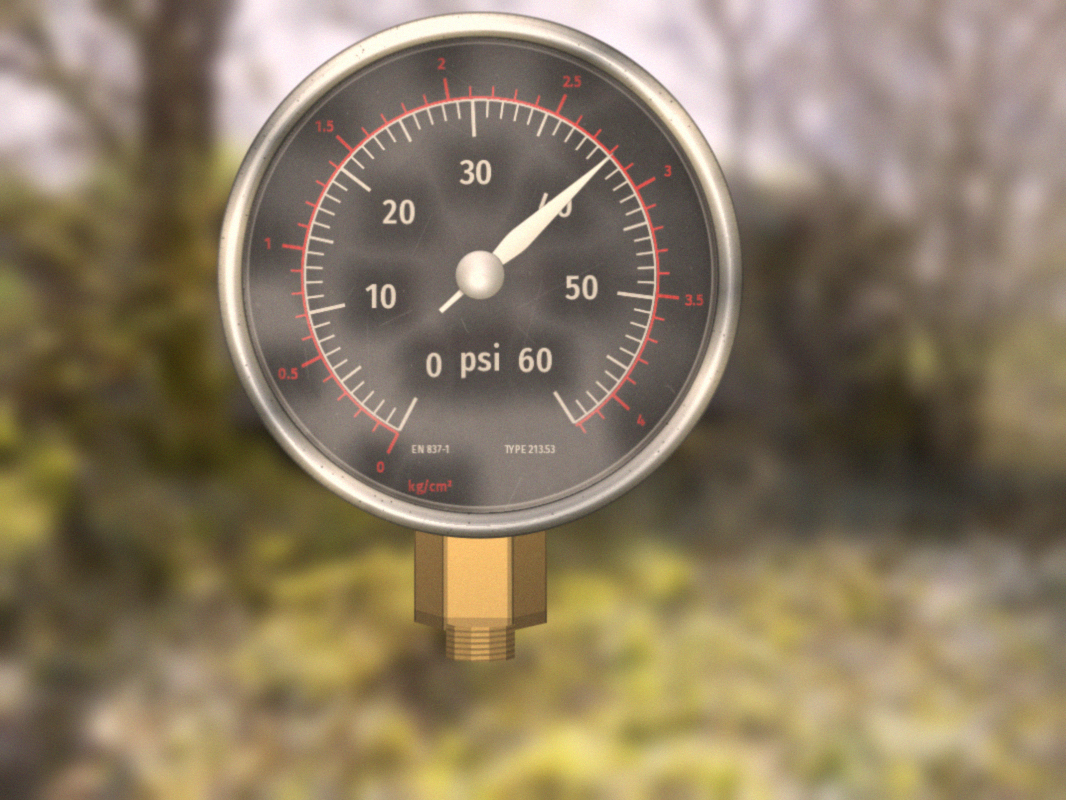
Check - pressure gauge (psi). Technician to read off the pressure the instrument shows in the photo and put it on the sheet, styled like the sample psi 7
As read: psi 40
